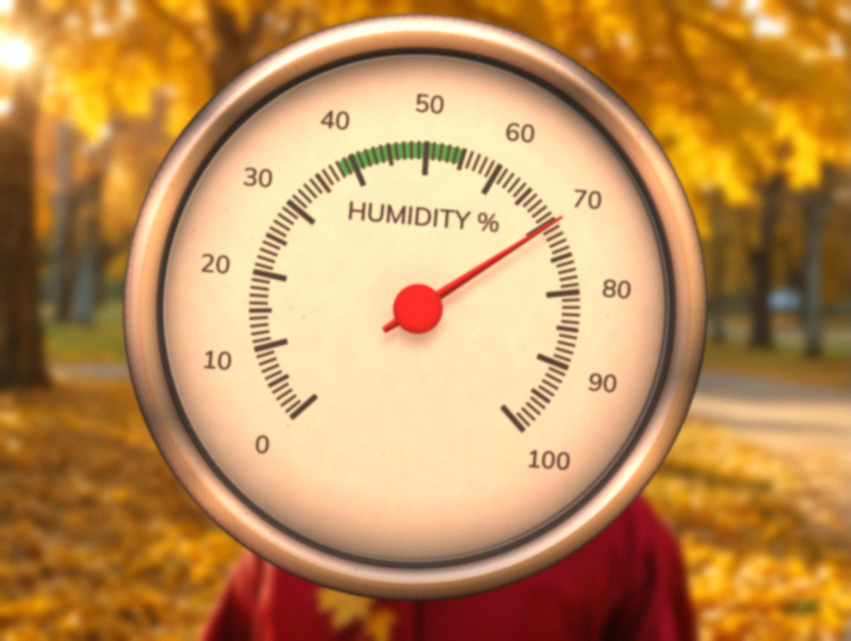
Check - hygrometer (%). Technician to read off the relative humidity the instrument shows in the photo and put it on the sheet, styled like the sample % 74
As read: % 70
